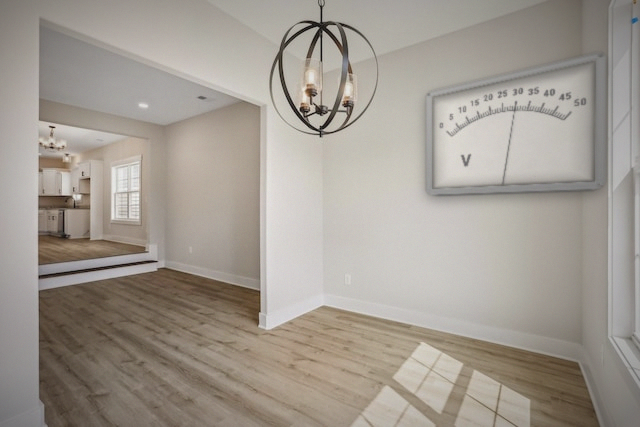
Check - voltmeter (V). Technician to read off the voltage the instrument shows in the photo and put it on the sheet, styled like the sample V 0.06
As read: V 30
